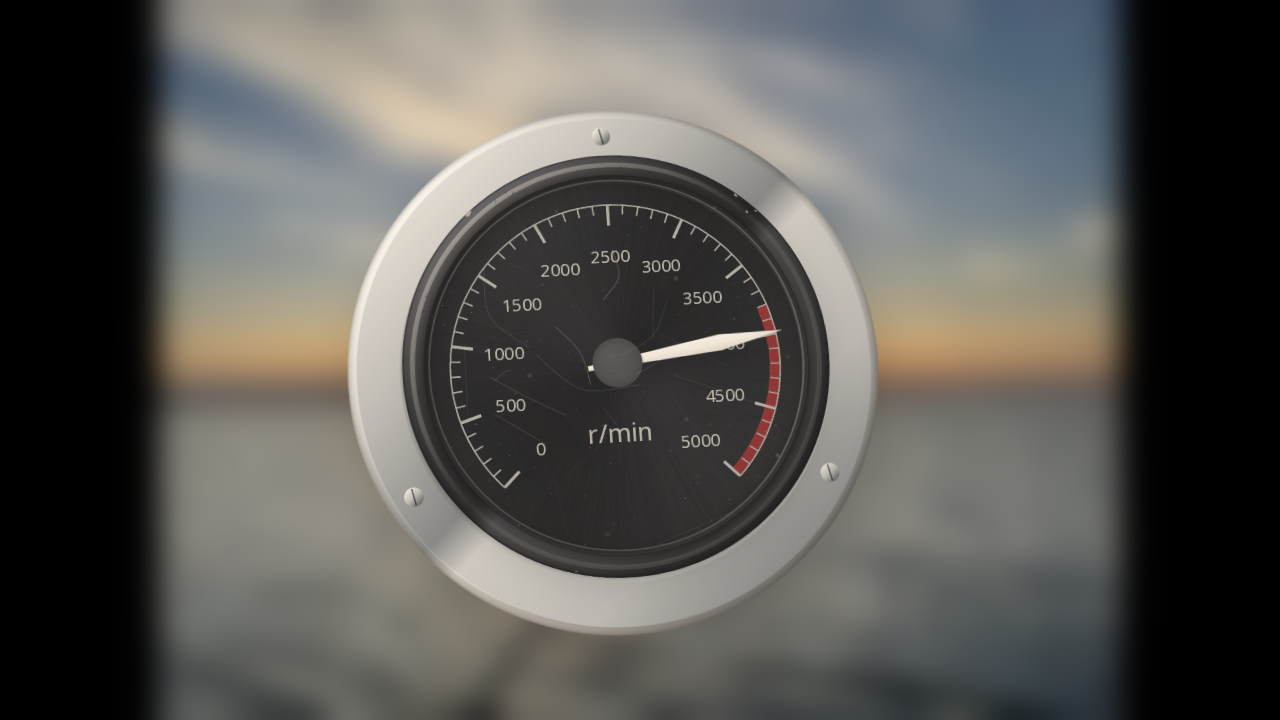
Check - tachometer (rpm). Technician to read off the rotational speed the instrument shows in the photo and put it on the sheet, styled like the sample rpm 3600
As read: rpm 4000
